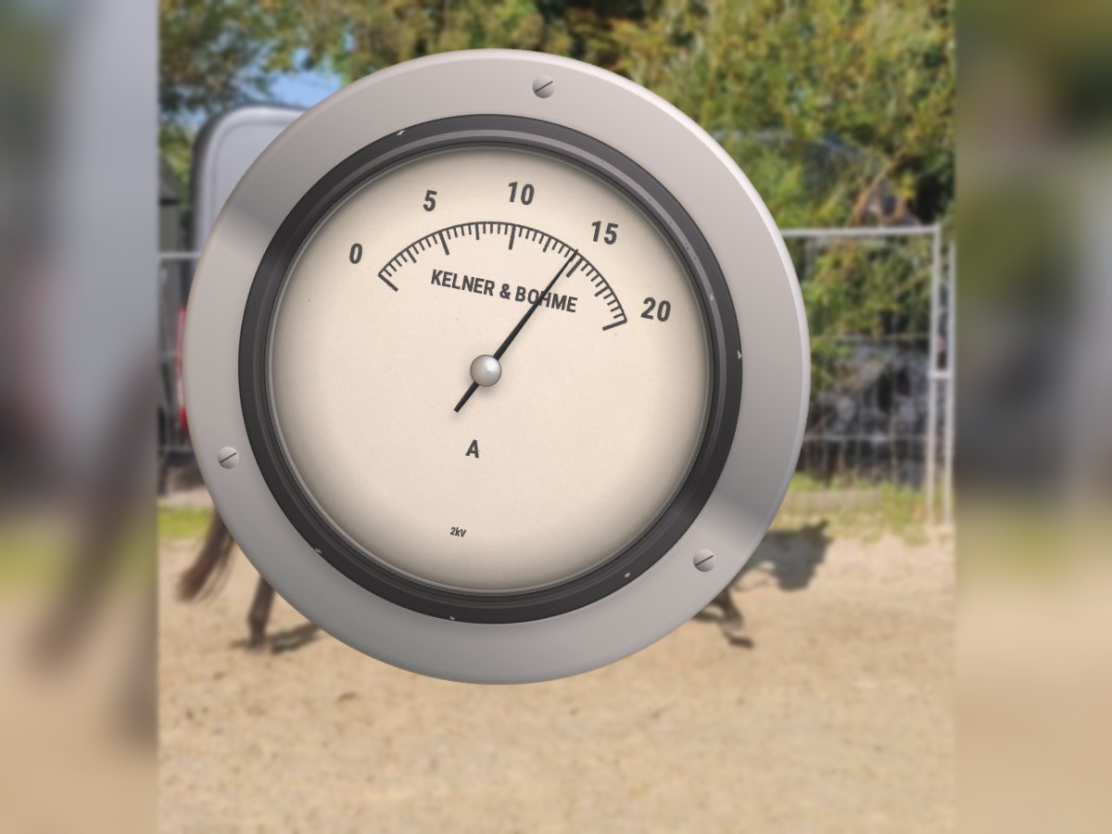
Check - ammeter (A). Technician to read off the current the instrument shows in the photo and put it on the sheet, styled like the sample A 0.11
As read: A 14.5
